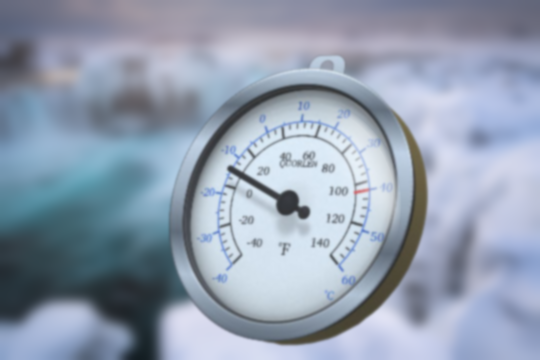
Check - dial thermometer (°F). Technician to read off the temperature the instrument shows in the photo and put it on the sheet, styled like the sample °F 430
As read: °F 8
